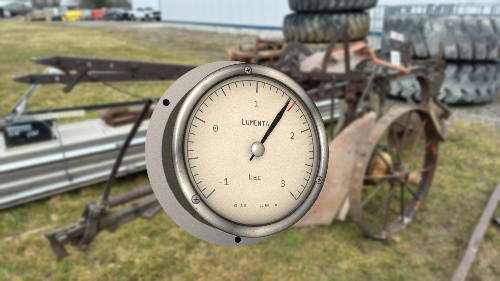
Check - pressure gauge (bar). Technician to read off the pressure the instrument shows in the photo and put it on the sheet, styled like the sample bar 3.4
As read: bar 1.5
